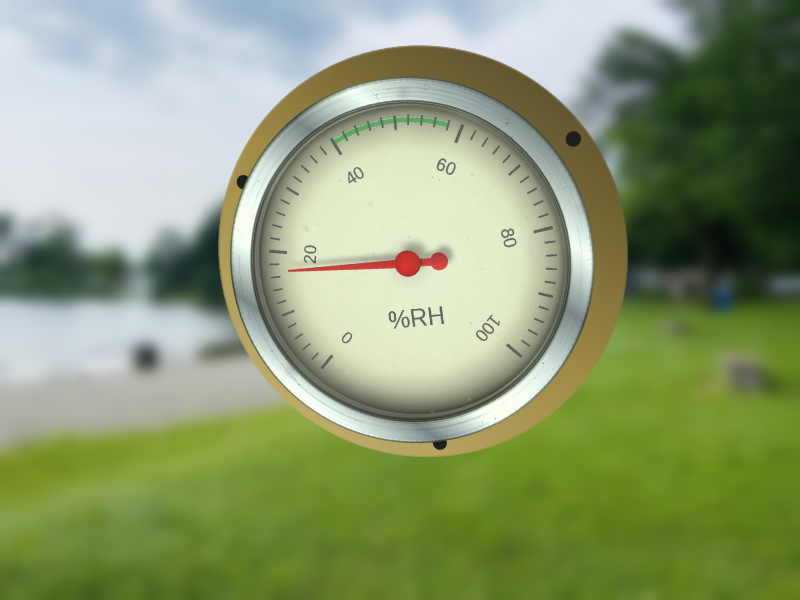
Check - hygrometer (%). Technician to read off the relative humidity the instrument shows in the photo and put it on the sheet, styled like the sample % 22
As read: % 17
